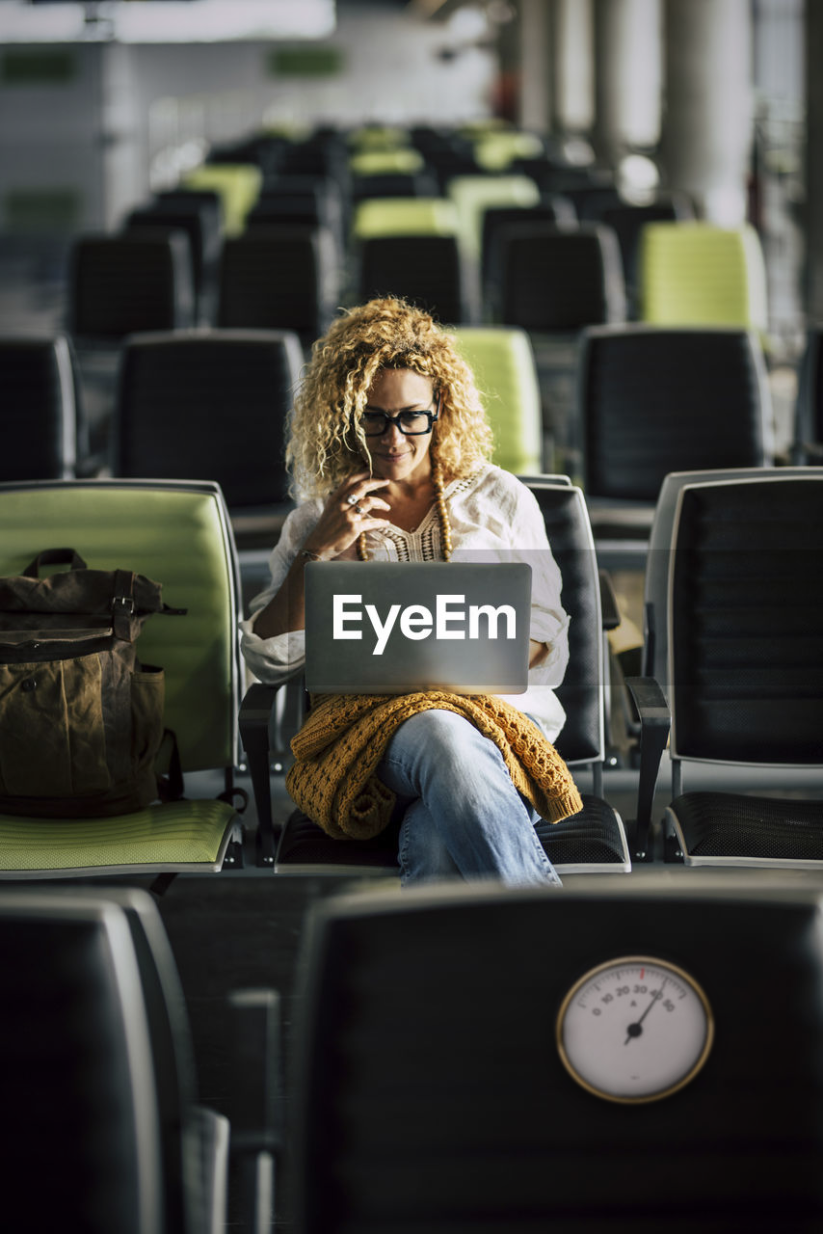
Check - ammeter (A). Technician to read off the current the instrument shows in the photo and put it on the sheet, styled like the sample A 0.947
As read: A 40
